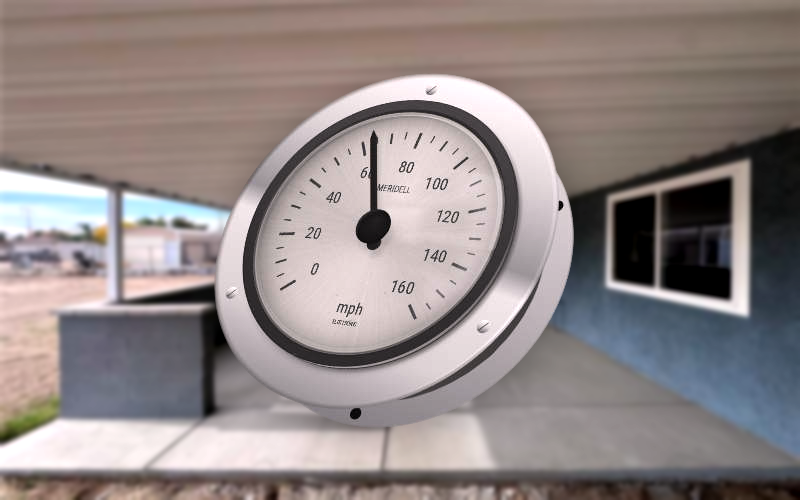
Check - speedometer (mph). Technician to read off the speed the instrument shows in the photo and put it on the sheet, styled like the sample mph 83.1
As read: mph 65
